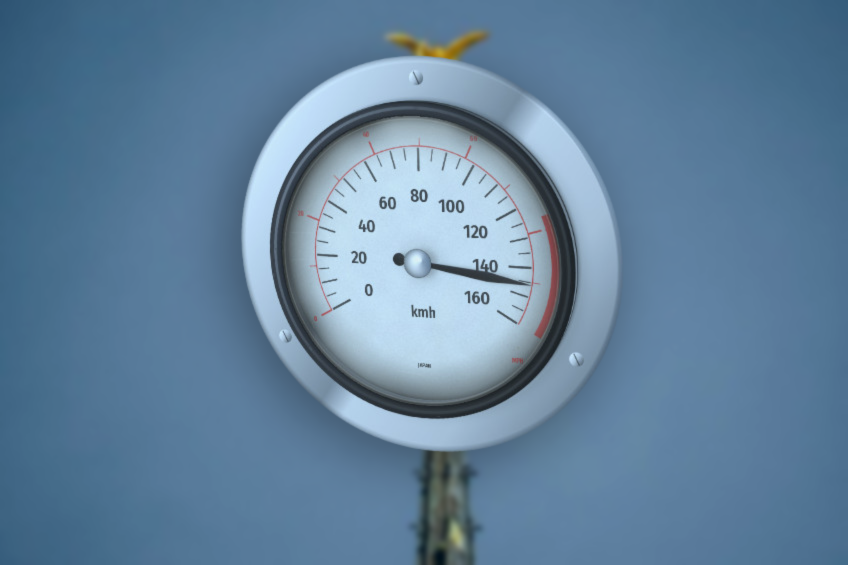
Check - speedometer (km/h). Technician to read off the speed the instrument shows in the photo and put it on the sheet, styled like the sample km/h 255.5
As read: km/h 145
